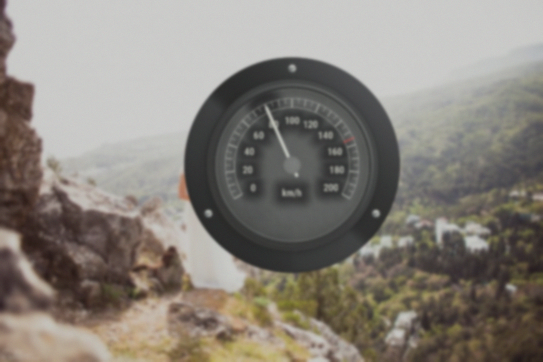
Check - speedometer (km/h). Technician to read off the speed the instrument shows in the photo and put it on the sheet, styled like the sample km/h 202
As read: km/h 80
